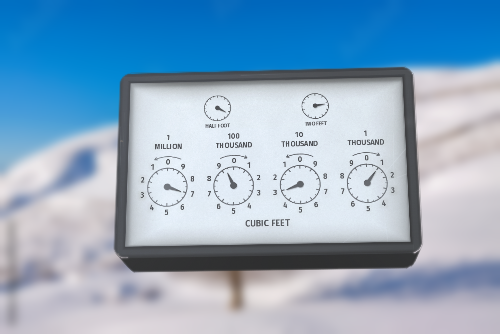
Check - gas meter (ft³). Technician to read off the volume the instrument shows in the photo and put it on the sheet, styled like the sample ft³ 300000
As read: ft³ 693100
